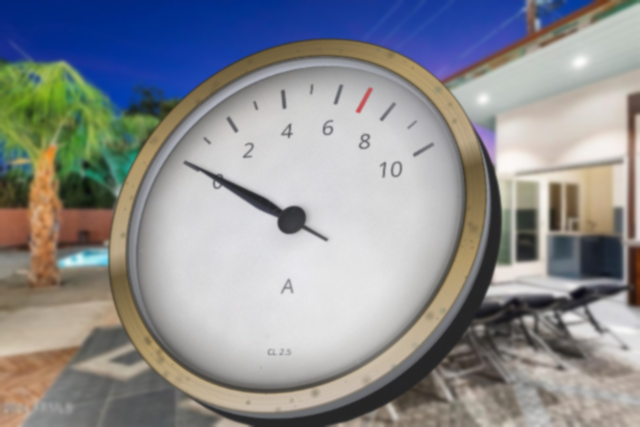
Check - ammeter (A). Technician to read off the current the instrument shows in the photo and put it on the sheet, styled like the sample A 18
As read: A 0
